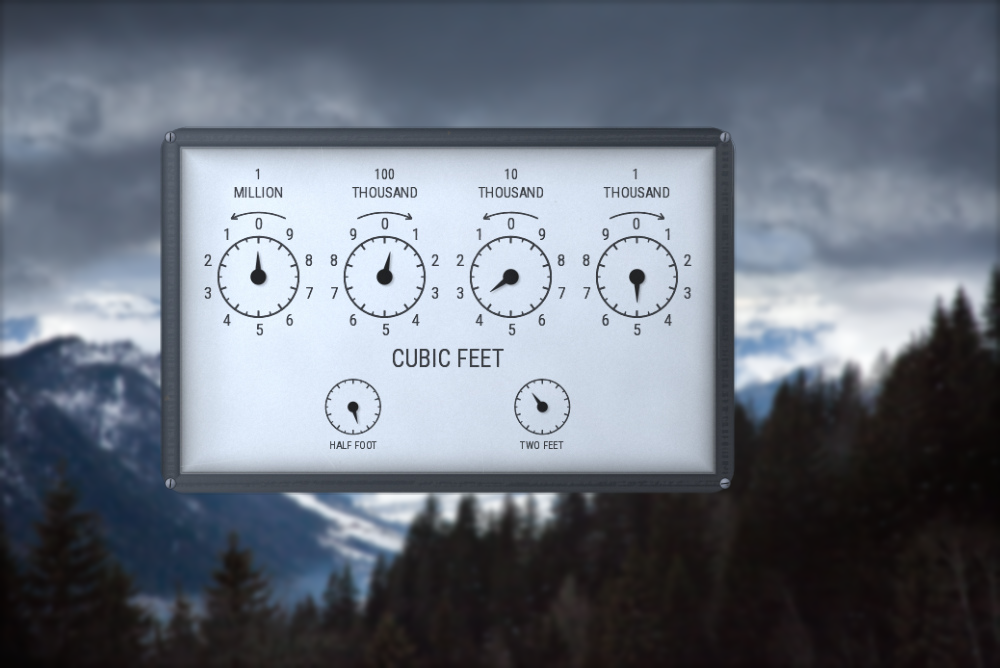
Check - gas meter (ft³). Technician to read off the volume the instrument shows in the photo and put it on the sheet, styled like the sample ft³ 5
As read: ft³ 3500
